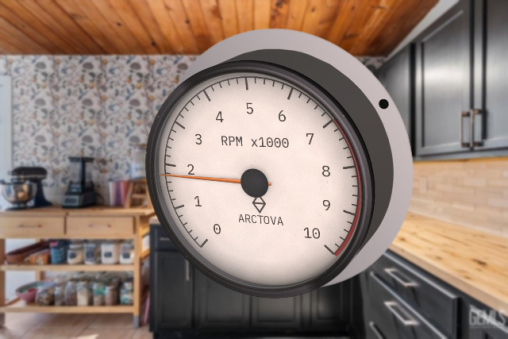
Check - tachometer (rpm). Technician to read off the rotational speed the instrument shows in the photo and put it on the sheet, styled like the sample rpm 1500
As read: rpm 1800
